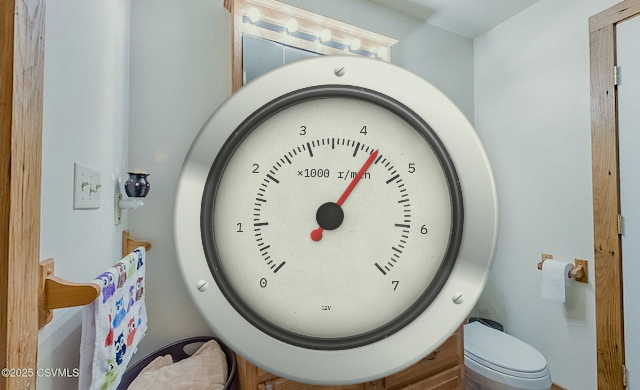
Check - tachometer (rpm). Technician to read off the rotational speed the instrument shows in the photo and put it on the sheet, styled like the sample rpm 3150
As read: rpm 4400
